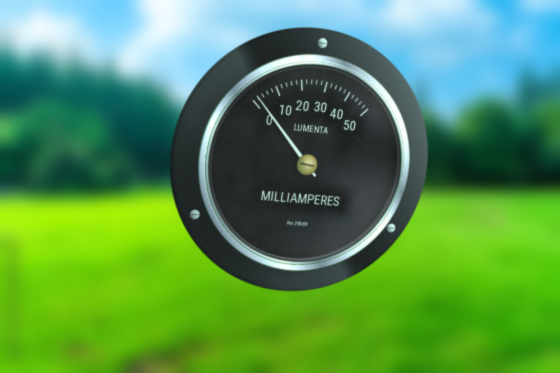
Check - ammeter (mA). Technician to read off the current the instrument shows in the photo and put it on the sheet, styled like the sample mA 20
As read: mA 2
